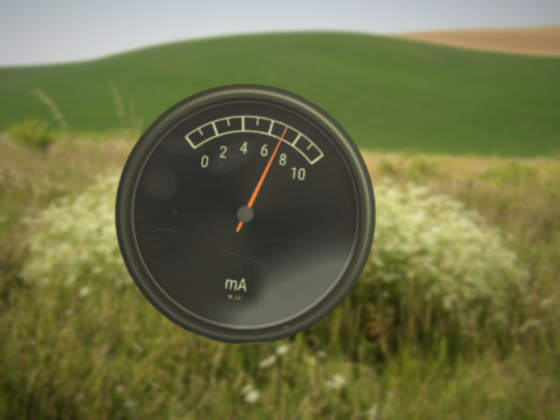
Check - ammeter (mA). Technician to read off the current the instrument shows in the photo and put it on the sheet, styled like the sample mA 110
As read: mA 7
